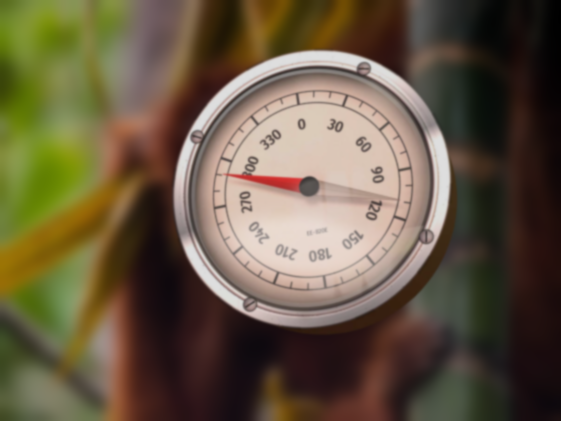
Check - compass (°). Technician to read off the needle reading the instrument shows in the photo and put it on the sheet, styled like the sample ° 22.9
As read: ° 290
